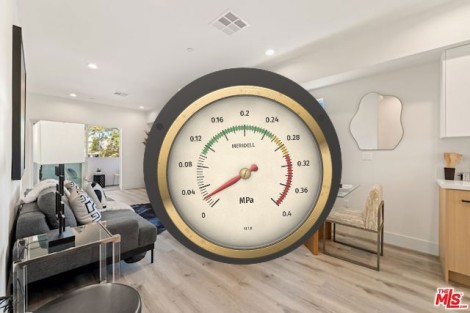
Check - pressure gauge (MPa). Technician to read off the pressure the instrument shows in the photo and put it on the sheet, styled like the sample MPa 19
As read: MPa 0.02
